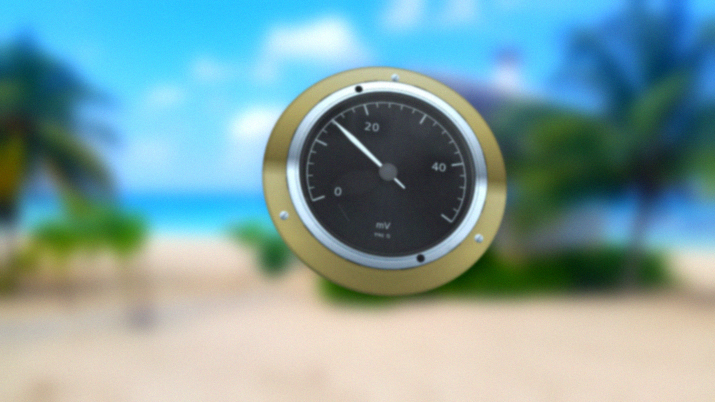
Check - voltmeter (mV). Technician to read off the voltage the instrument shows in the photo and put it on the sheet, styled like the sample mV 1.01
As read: mV 14
